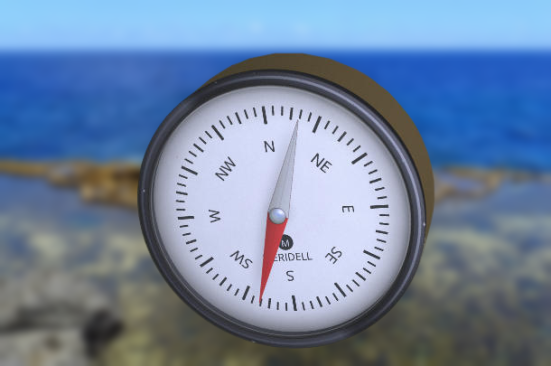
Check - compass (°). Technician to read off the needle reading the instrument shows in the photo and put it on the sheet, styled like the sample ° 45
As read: ° 200
